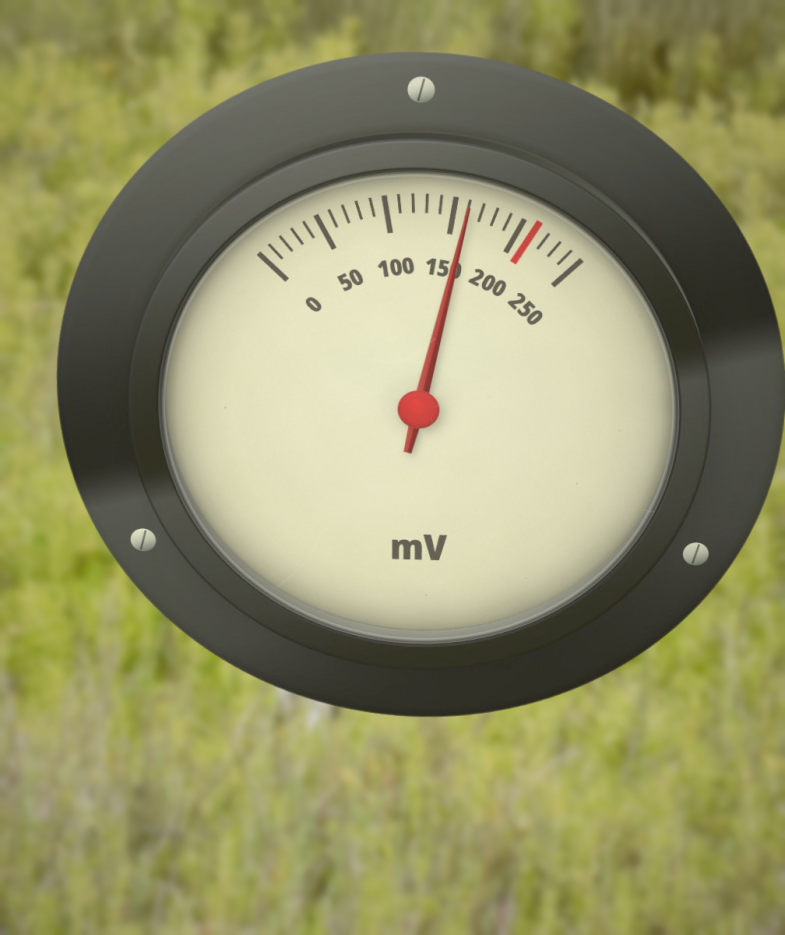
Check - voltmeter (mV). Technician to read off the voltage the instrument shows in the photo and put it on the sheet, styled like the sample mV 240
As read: mV 160
